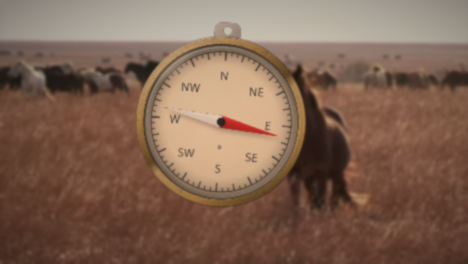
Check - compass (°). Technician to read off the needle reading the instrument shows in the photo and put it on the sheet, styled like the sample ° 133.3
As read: ° 100
